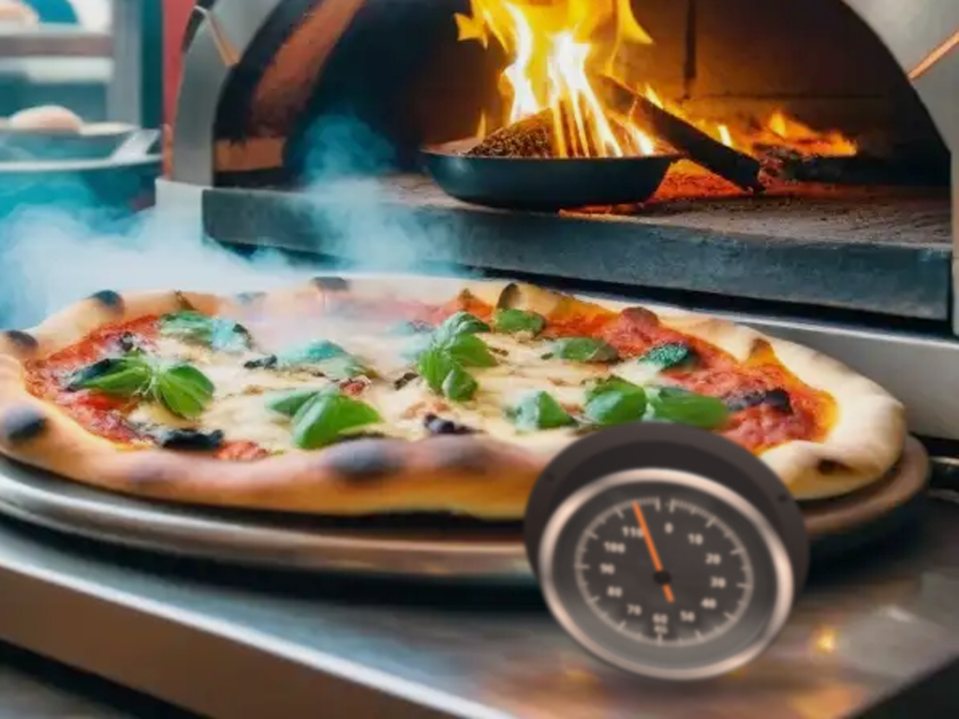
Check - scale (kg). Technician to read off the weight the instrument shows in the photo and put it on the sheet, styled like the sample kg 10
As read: kg 115
